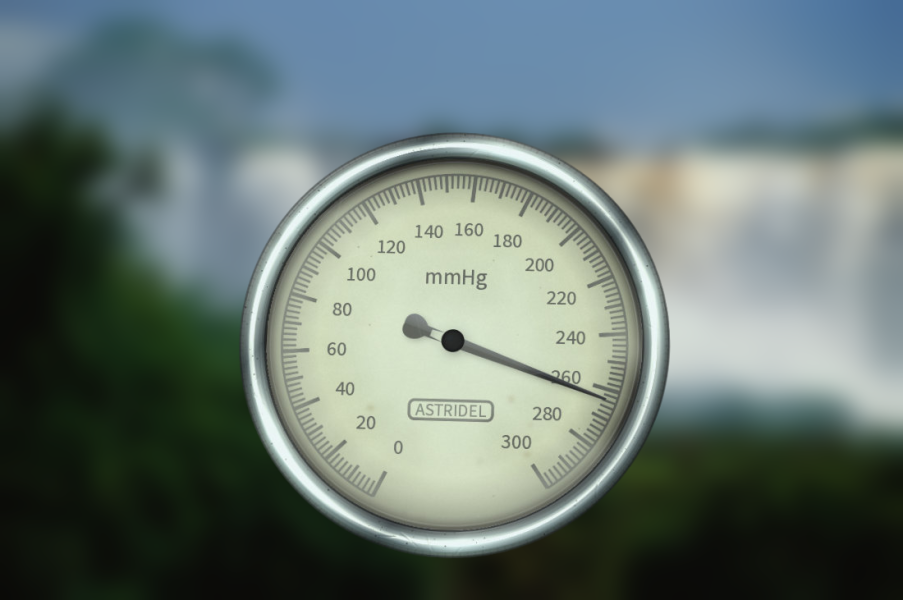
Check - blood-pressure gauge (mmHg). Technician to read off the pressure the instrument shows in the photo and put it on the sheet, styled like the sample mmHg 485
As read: mmHg 264
